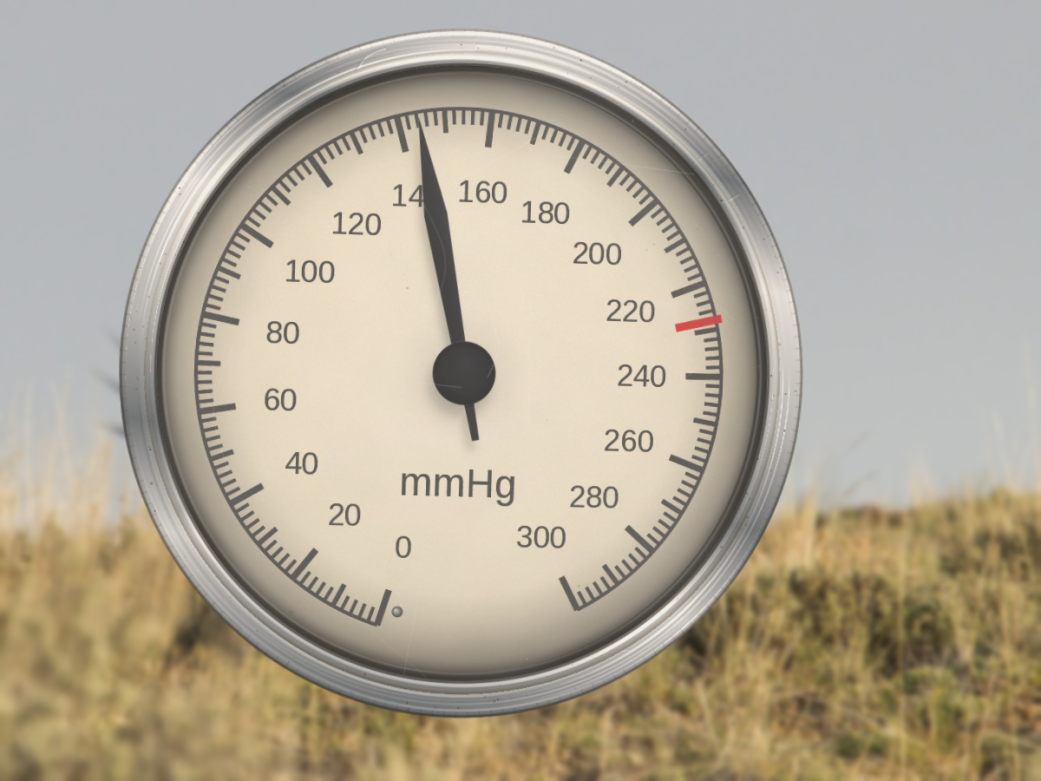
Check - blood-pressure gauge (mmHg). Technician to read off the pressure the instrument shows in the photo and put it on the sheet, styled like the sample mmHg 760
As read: mmHg 144
